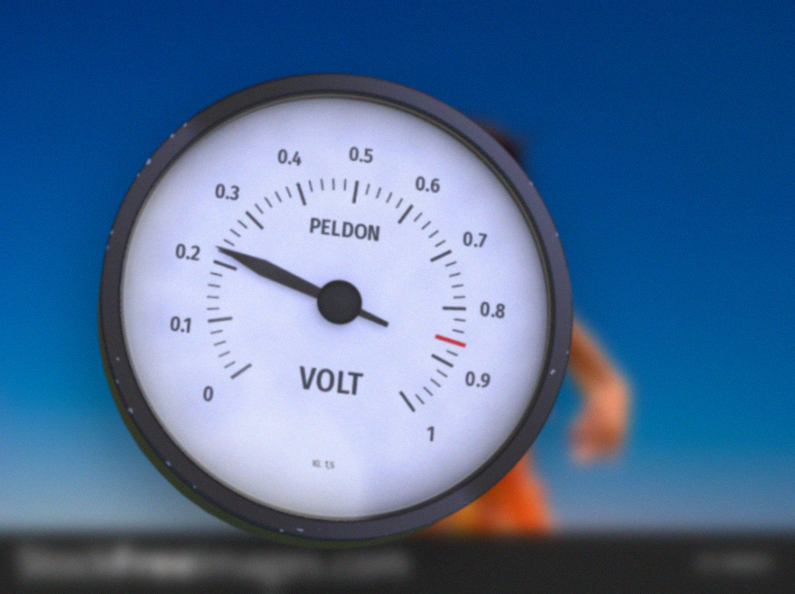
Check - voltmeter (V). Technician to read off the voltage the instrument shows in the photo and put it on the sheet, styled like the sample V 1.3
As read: V 0.22
